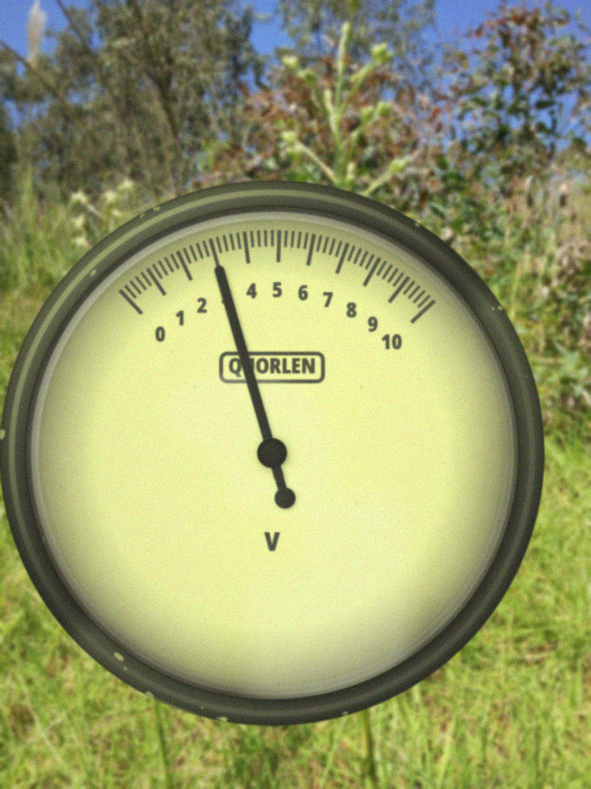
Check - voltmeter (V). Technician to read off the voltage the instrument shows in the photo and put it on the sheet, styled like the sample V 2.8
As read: V 3
